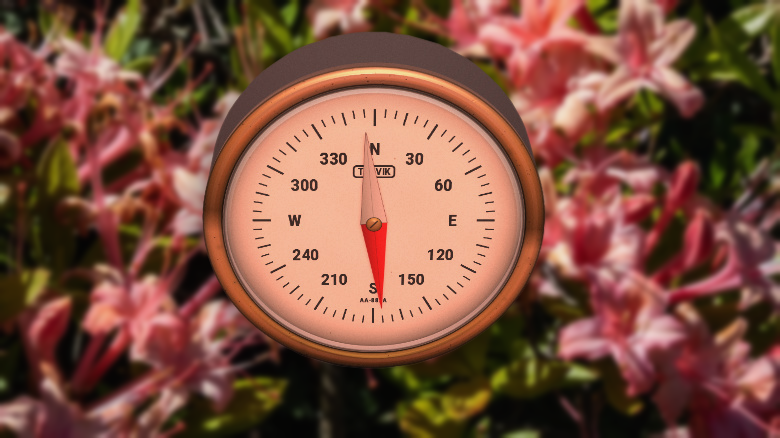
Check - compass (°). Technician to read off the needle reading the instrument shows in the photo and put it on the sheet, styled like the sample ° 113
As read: ° 175
